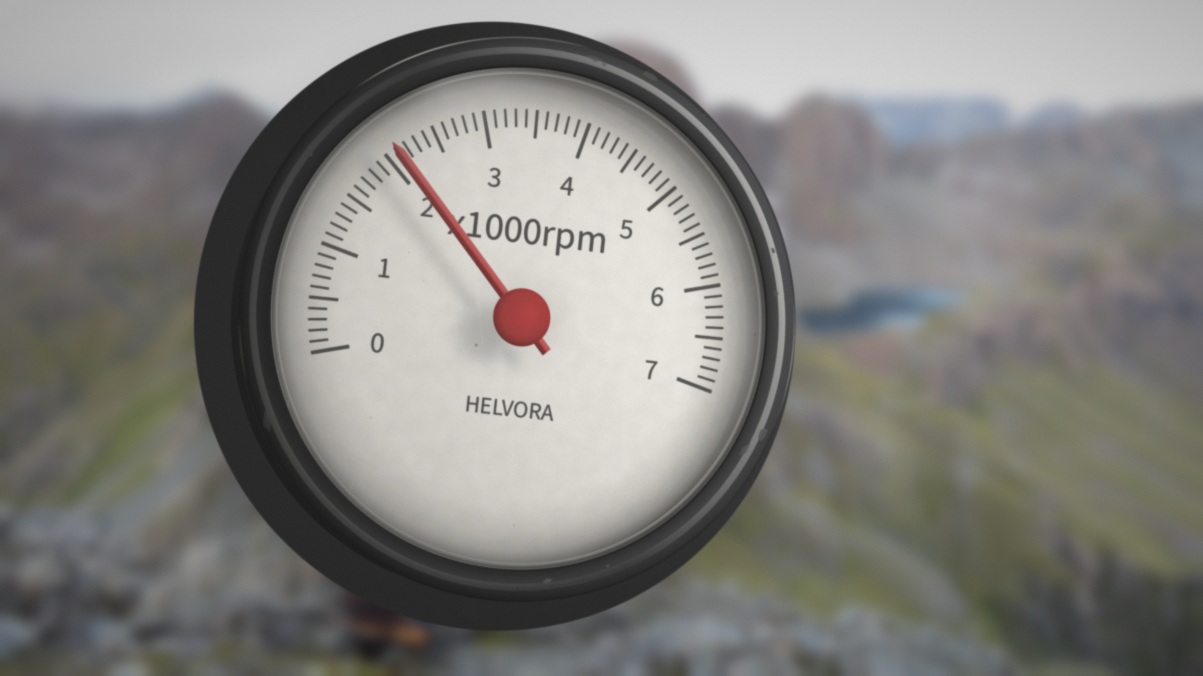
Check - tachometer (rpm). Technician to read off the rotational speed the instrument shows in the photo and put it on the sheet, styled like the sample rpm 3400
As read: rpm 2100
